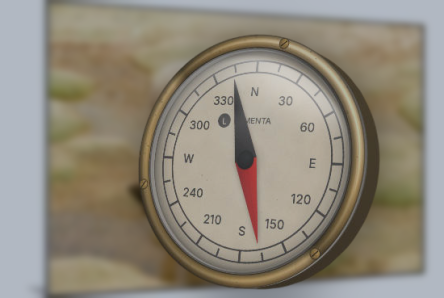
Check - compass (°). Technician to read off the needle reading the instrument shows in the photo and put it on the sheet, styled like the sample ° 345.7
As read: ° 165
